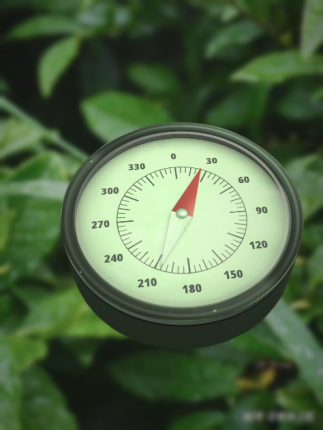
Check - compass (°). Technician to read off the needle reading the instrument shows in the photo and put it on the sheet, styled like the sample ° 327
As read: ° 25
